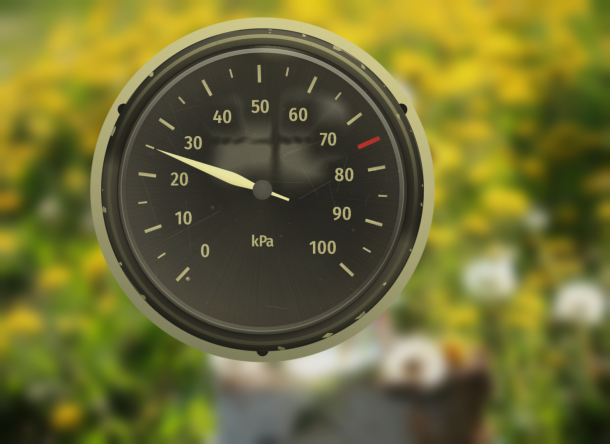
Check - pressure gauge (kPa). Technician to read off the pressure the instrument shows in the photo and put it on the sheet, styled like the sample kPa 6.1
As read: kPa 25
